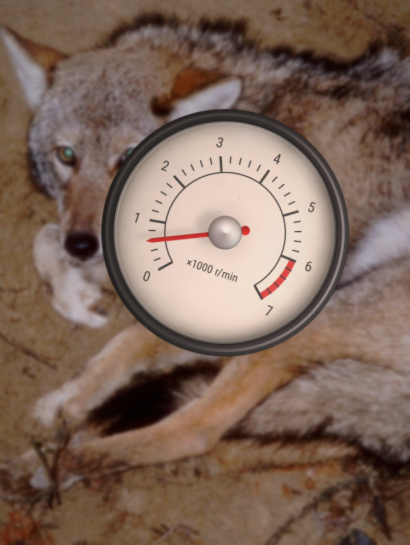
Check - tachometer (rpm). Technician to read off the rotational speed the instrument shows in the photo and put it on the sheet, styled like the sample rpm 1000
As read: rpm 600
